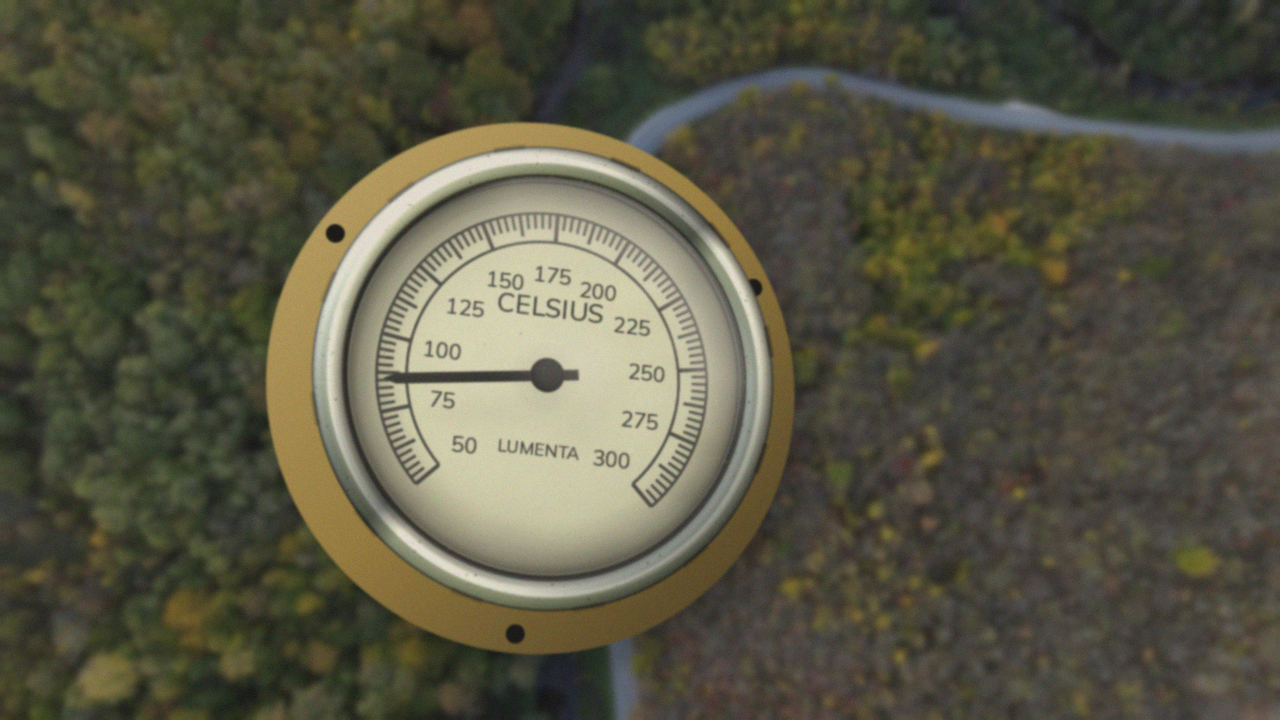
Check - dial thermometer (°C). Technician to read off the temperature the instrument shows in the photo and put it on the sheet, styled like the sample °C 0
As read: °C 85
